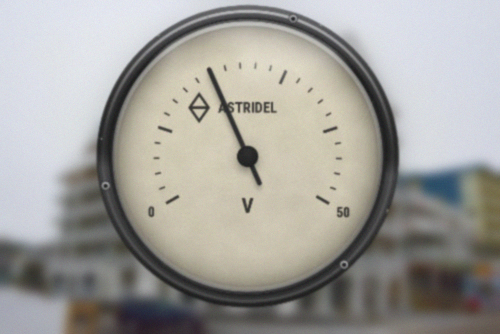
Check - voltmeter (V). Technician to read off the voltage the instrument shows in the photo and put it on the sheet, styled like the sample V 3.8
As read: V 20
